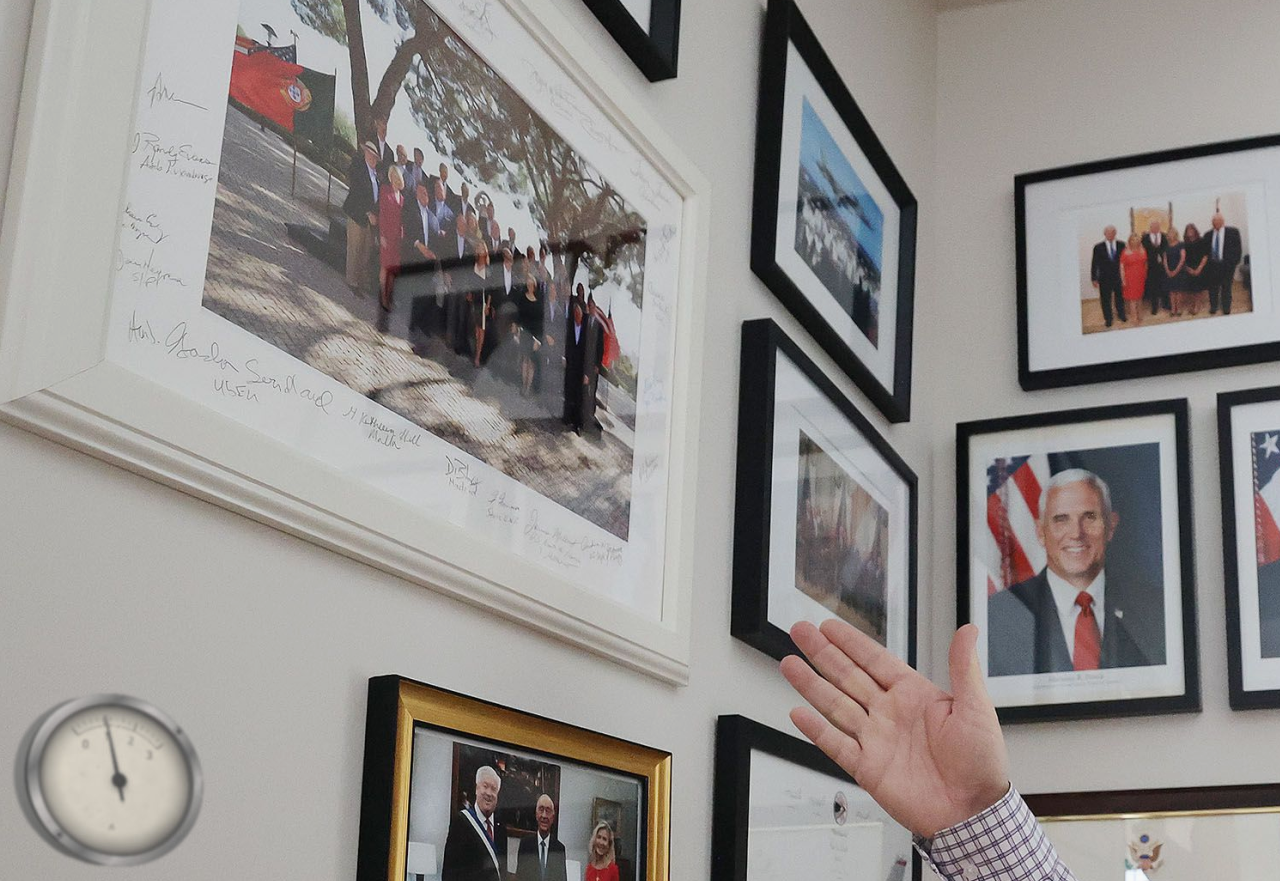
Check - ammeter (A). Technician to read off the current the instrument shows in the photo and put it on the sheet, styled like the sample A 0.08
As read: A 1
